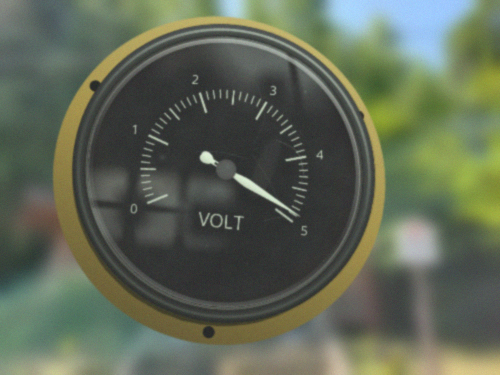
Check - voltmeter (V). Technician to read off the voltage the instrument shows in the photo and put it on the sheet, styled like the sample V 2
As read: V 4.9
